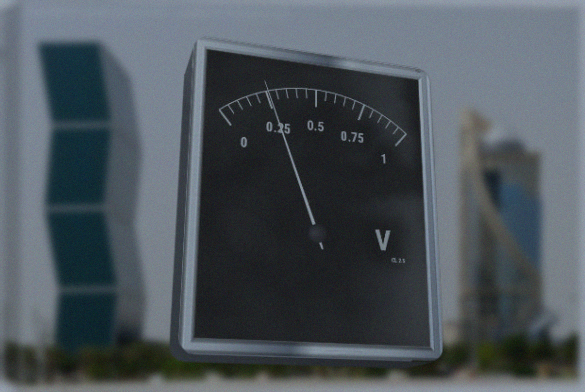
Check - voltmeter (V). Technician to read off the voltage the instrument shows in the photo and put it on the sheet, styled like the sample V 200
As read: V 0.25
